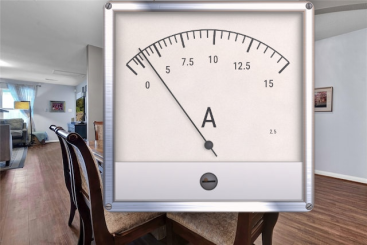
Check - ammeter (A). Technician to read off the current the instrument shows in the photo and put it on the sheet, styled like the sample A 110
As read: A 3.5
